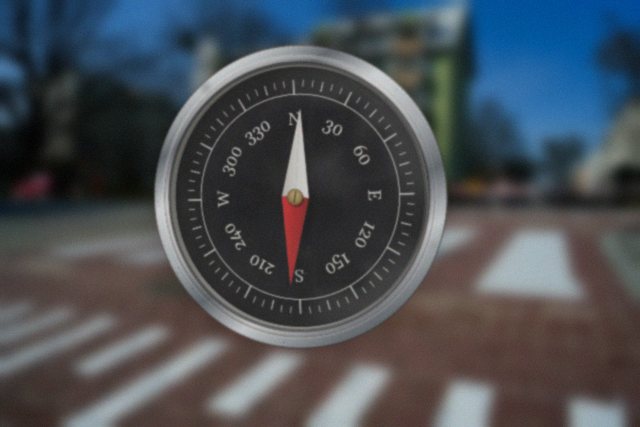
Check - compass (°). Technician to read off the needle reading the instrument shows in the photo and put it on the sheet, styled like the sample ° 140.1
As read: ° 185
